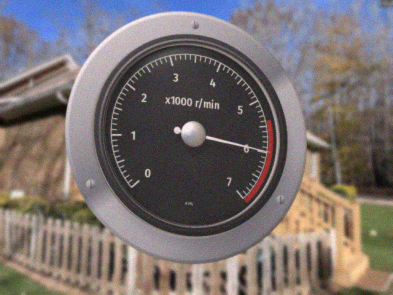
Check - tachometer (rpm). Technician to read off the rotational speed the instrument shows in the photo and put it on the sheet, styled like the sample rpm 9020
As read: rpm 6000
